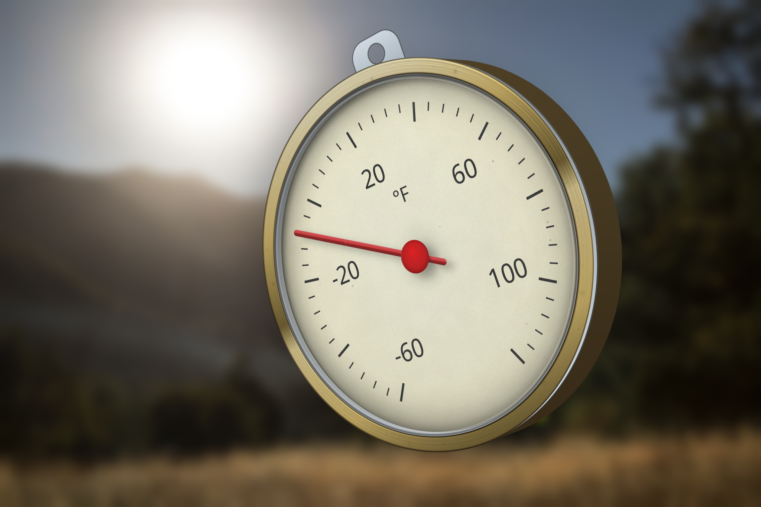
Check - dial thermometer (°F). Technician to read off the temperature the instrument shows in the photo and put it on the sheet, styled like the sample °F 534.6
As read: °F -8
